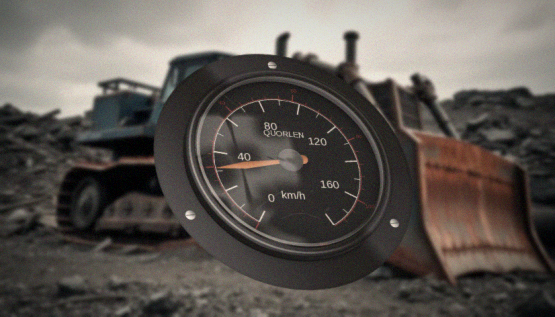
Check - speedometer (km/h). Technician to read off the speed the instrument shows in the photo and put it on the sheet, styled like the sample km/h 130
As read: km/h 30
